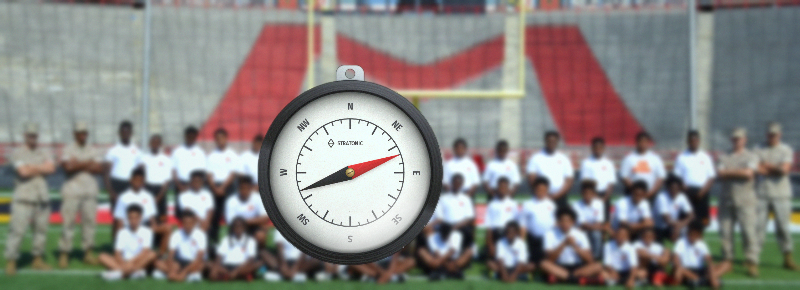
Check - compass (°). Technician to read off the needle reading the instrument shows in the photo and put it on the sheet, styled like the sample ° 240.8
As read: ° 70
